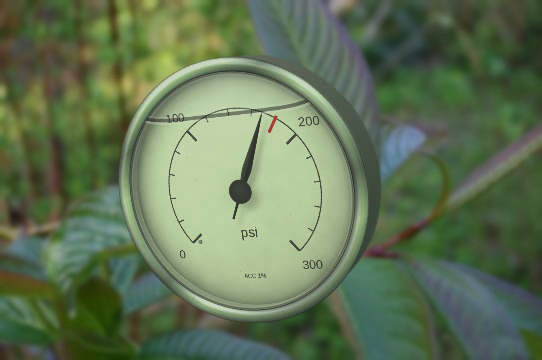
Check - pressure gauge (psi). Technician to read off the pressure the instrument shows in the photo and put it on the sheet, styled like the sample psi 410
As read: psi 170
